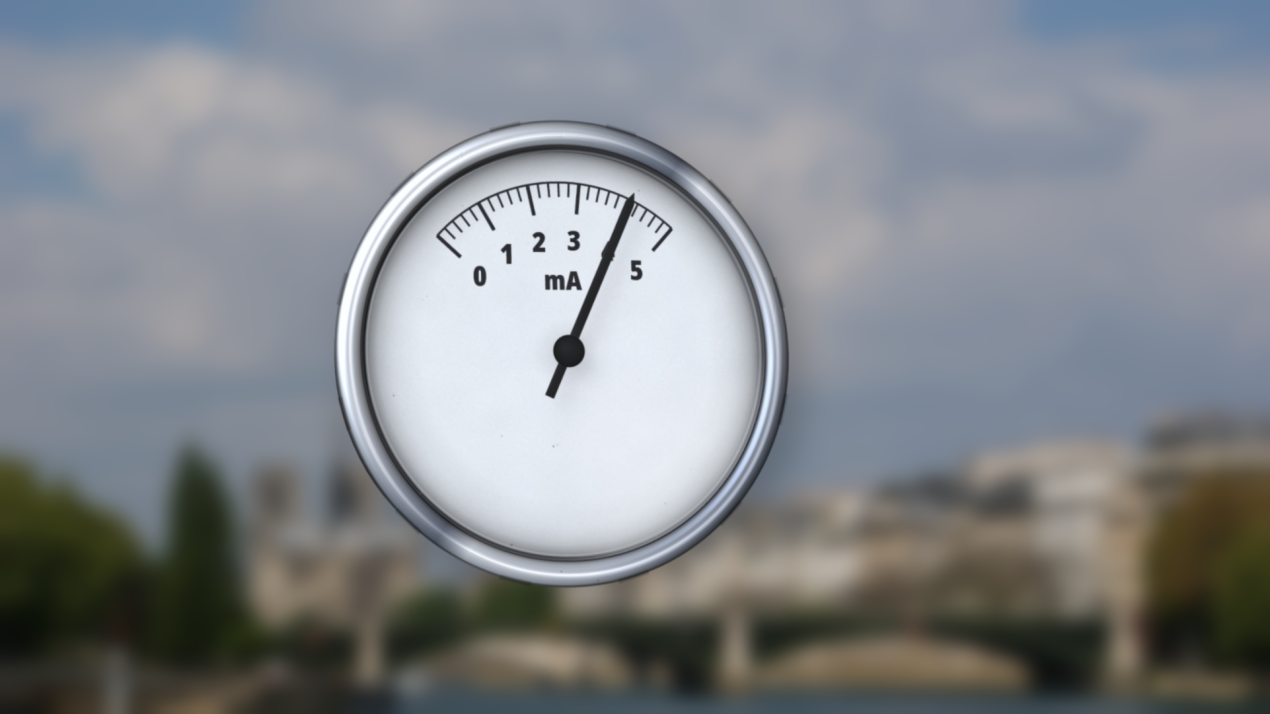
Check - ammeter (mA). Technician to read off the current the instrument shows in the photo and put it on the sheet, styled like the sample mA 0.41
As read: mA 4
